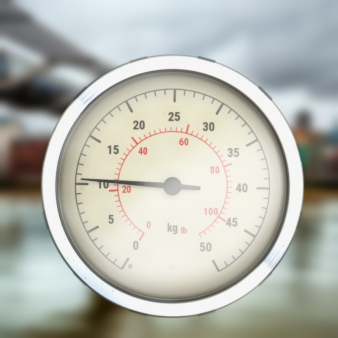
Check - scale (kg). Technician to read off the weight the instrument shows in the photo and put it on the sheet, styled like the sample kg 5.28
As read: kg 10.5
